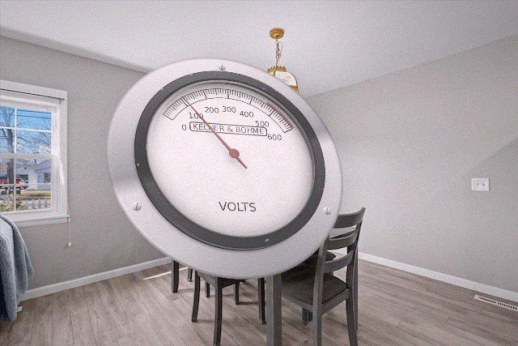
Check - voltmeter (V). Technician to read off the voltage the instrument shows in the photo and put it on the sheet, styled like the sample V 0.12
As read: V 100
